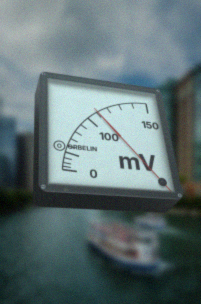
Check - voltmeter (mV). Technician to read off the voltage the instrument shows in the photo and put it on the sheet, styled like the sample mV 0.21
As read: mV 110
